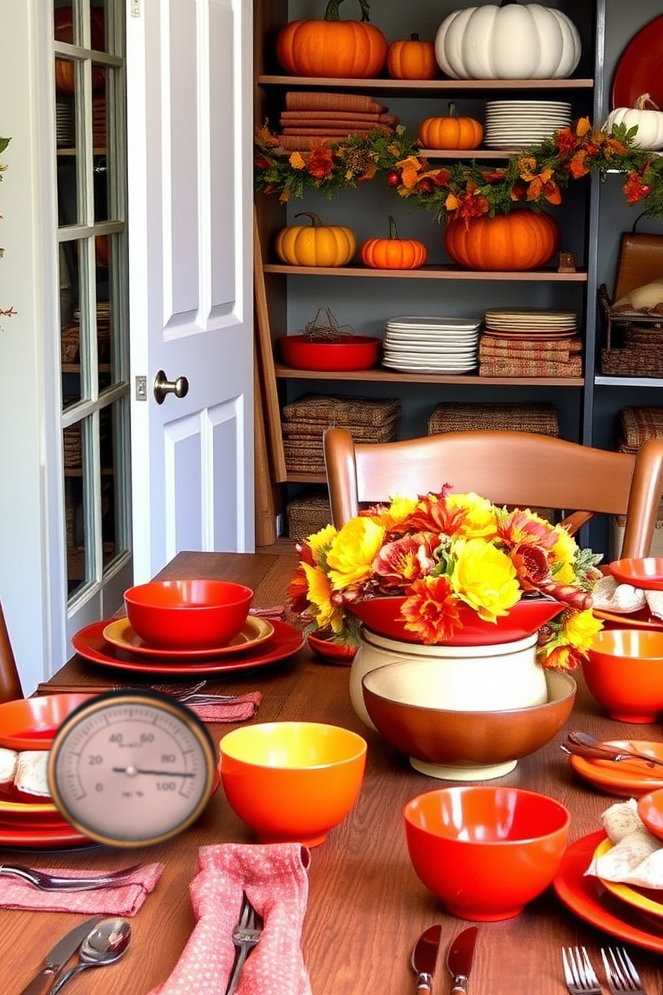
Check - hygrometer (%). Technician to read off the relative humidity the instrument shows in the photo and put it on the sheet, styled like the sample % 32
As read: % 90
